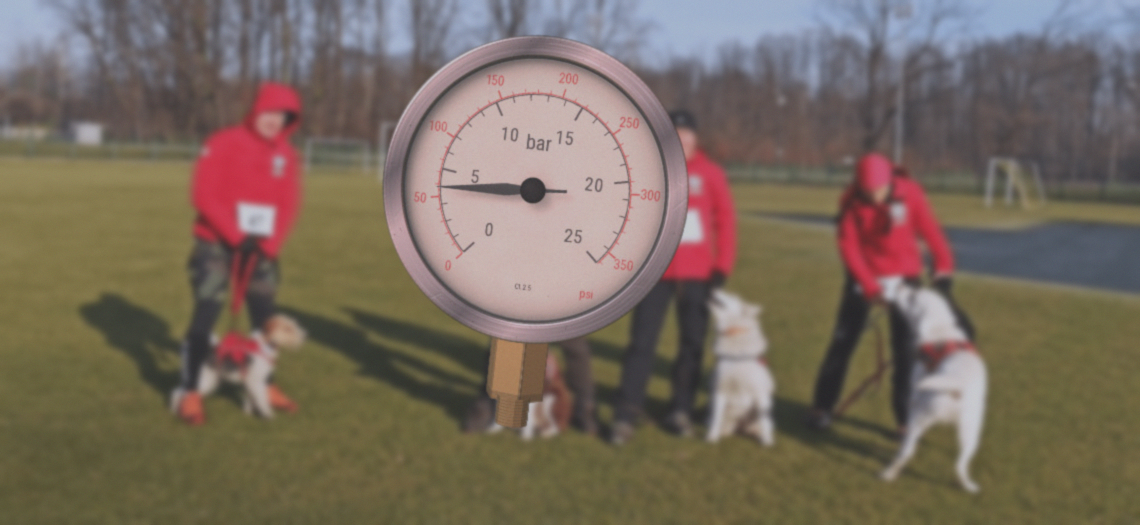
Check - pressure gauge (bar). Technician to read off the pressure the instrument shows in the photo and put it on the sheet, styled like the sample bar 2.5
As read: bar 4
